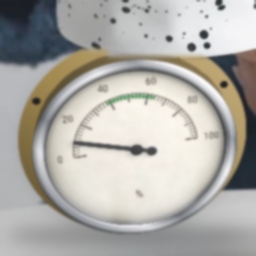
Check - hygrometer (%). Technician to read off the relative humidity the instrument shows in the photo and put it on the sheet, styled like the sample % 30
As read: % 10
